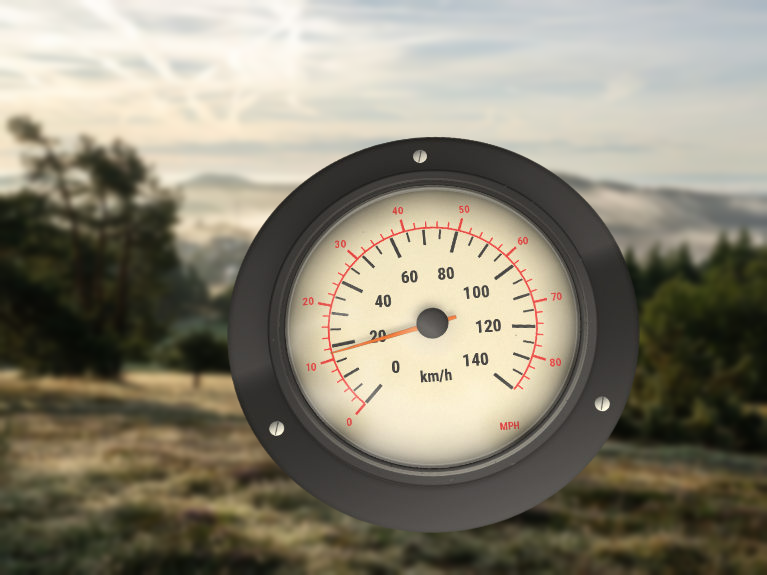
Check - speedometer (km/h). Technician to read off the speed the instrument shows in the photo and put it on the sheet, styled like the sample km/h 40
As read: km/h 17.5
